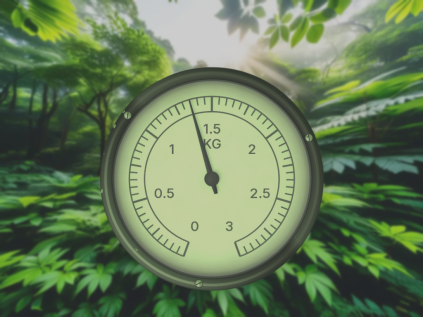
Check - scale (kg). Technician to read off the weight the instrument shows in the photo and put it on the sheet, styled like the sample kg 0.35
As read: kg 1.35
